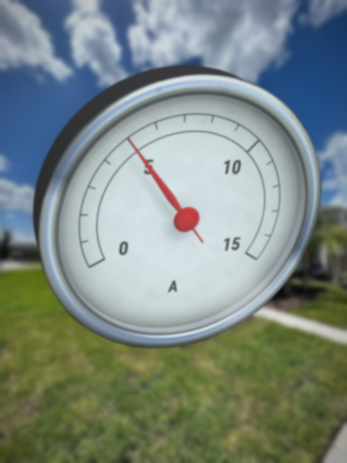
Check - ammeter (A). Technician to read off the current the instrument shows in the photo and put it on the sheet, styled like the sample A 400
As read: A 5
